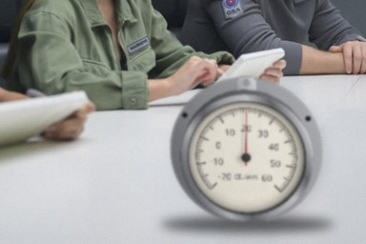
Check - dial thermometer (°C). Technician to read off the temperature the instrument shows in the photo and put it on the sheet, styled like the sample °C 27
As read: °C 20
